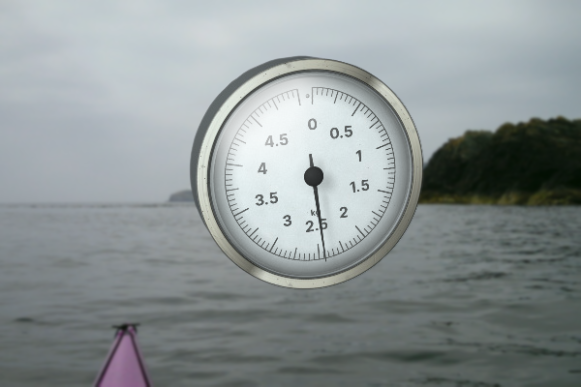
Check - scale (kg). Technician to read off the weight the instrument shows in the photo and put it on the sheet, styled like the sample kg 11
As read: kg 2.45
